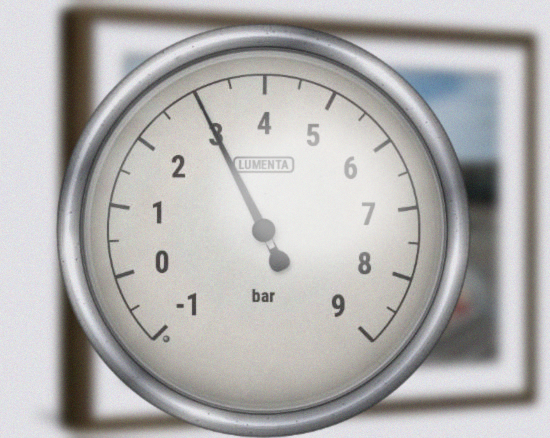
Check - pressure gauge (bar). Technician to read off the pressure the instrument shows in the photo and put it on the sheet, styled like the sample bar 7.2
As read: bar 3
